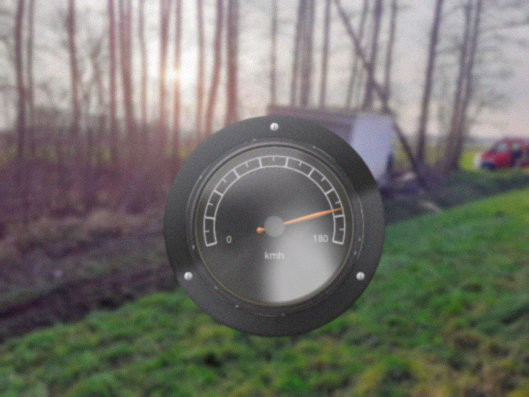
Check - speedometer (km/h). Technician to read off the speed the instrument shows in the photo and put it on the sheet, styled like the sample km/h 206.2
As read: km/h 155
